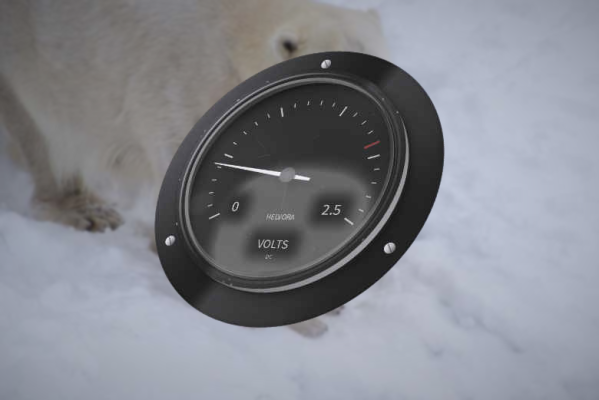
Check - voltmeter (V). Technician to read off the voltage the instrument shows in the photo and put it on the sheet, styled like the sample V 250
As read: V 0.4
